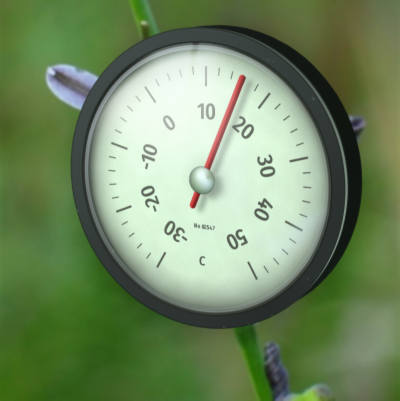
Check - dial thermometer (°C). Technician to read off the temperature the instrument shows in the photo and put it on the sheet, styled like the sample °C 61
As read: °C 16
